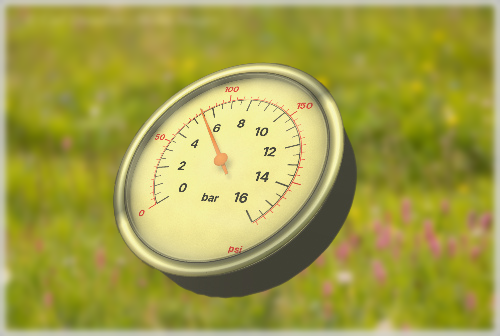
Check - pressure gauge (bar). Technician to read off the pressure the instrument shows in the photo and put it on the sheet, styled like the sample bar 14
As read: bar 5.5
